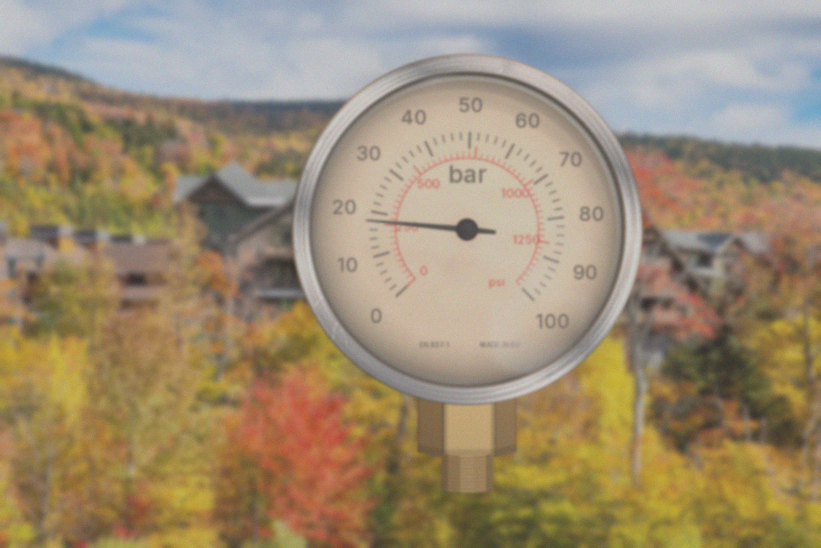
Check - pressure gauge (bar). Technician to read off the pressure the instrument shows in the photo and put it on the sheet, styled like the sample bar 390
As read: bar 18
